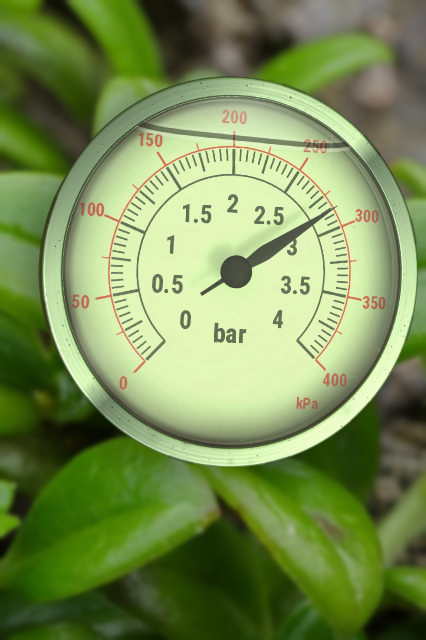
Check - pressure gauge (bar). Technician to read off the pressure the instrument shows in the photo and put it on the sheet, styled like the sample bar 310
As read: bar 2.85
